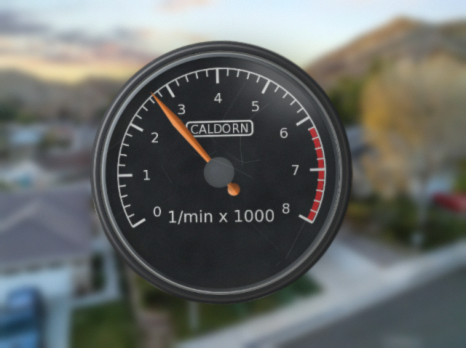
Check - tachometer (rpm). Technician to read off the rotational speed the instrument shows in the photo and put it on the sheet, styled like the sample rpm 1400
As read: rpm 2700
